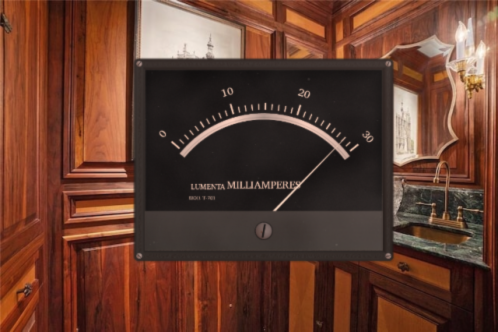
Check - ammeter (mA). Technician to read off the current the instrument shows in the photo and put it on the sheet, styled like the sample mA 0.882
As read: mA 28
